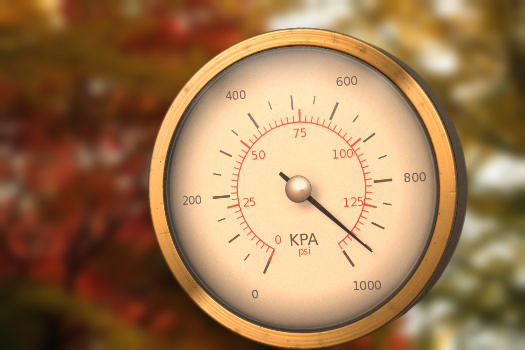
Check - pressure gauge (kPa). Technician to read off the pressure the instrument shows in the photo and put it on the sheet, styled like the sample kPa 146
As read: kPa 950
